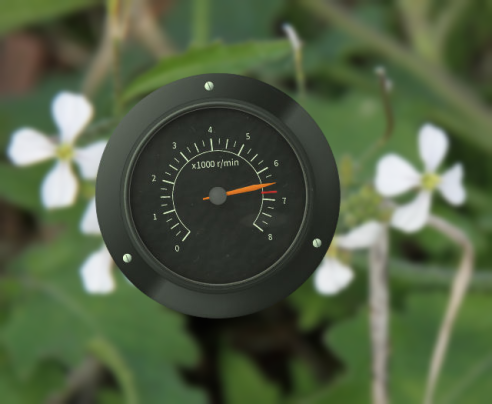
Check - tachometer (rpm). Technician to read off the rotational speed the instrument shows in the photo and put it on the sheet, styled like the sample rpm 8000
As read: rpm 6500
